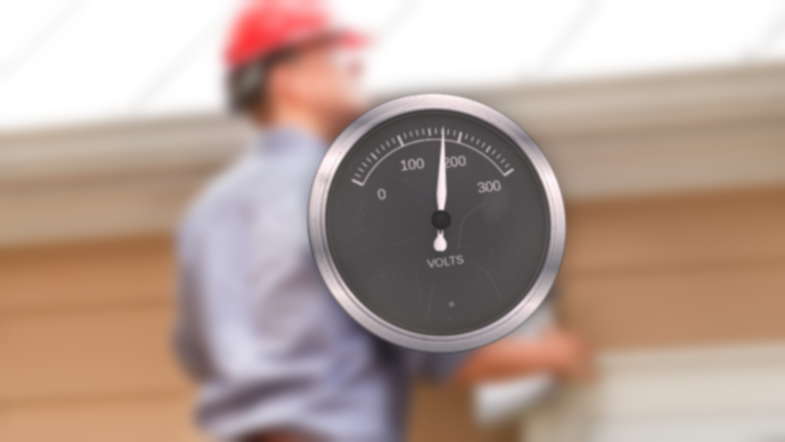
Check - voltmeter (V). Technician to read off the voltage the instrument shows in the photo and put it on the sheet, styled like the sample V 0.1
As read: V 170
